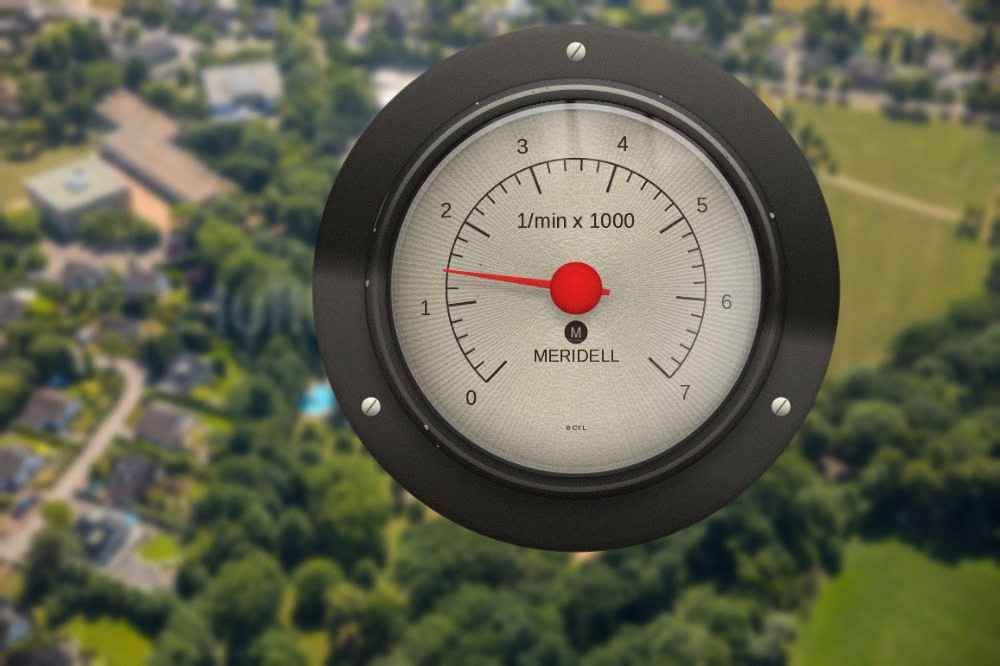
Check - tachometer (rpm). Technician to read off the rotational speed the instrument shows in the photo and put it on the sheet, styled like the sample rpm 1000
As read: rpm 1400
